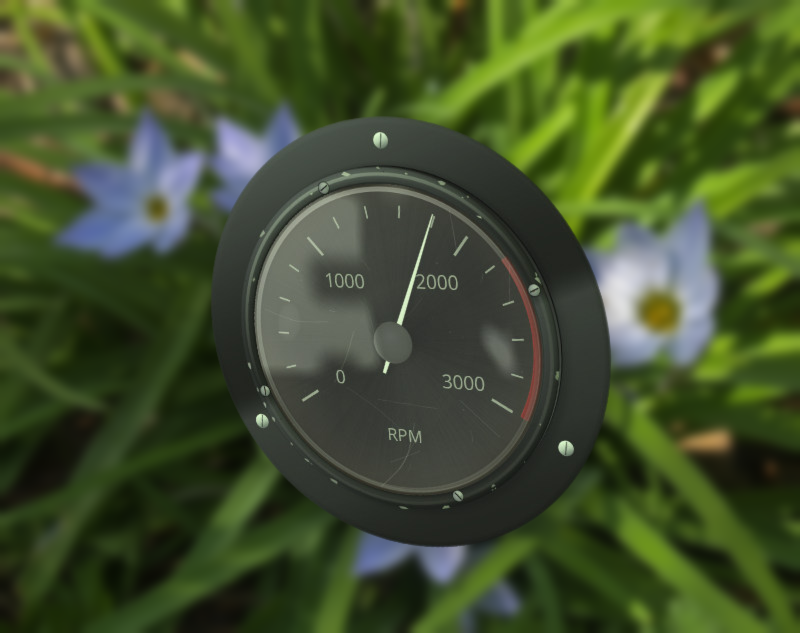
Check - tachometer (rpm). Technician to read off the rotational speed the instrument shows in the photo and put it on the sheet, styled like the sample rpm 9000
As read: rpm 1800
